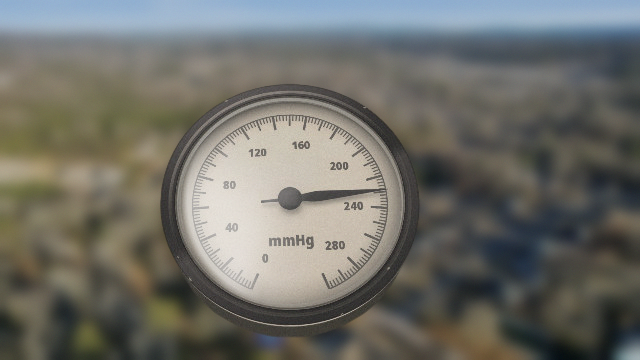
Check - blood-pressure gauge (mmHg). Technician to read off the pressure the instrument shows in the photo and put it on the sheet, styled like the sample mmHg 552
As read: mmHg 230
